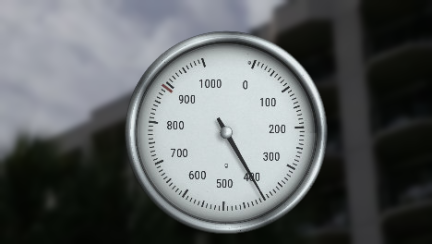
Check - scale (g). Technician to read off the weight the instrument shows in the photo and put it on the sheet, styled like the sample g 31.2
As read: g 400
